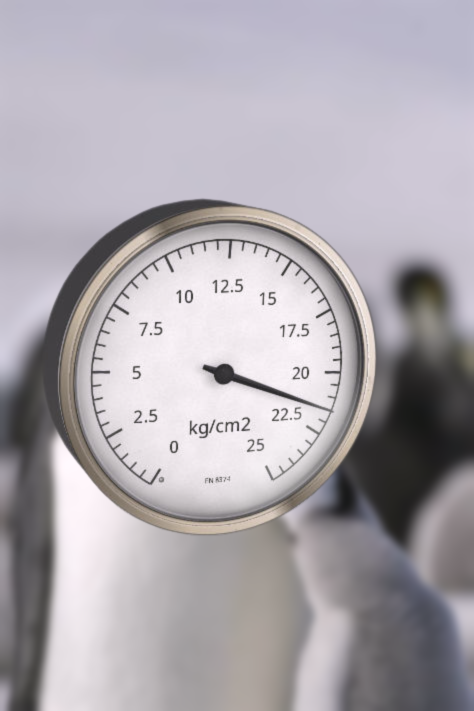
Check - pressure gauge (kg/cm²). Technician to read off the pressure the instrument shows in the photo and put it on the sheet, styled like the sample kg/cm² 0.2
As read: kg/cm² 21.5
